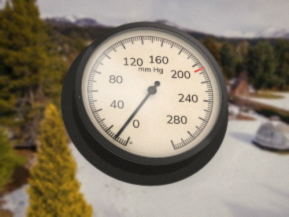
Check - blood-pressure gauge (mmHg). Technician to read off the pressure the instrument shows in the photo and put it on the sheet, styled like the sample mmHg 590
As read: mmHg 10
